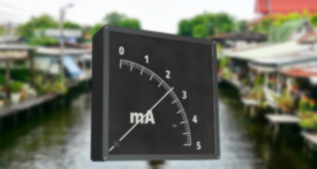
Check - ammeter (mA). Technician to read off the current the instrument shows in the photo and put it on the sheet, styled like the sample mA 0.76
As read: mA 2.5
